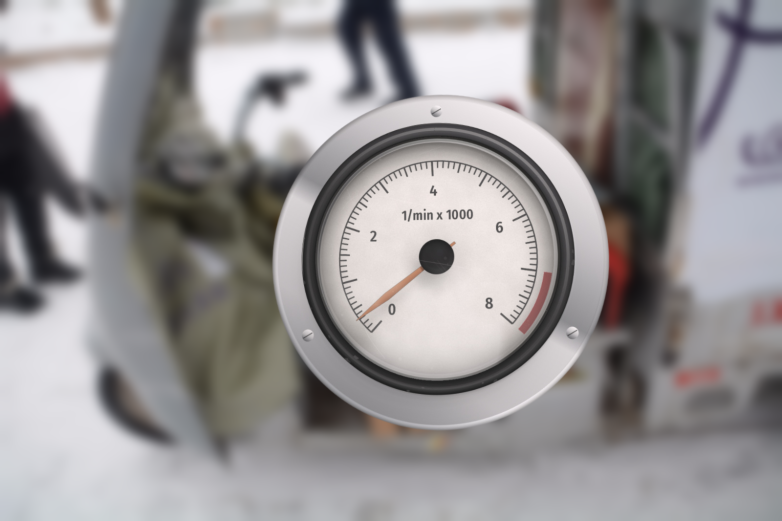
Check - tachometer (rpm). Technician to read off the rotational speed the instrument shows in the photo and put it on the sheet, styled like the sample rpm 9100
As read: rpm 300
